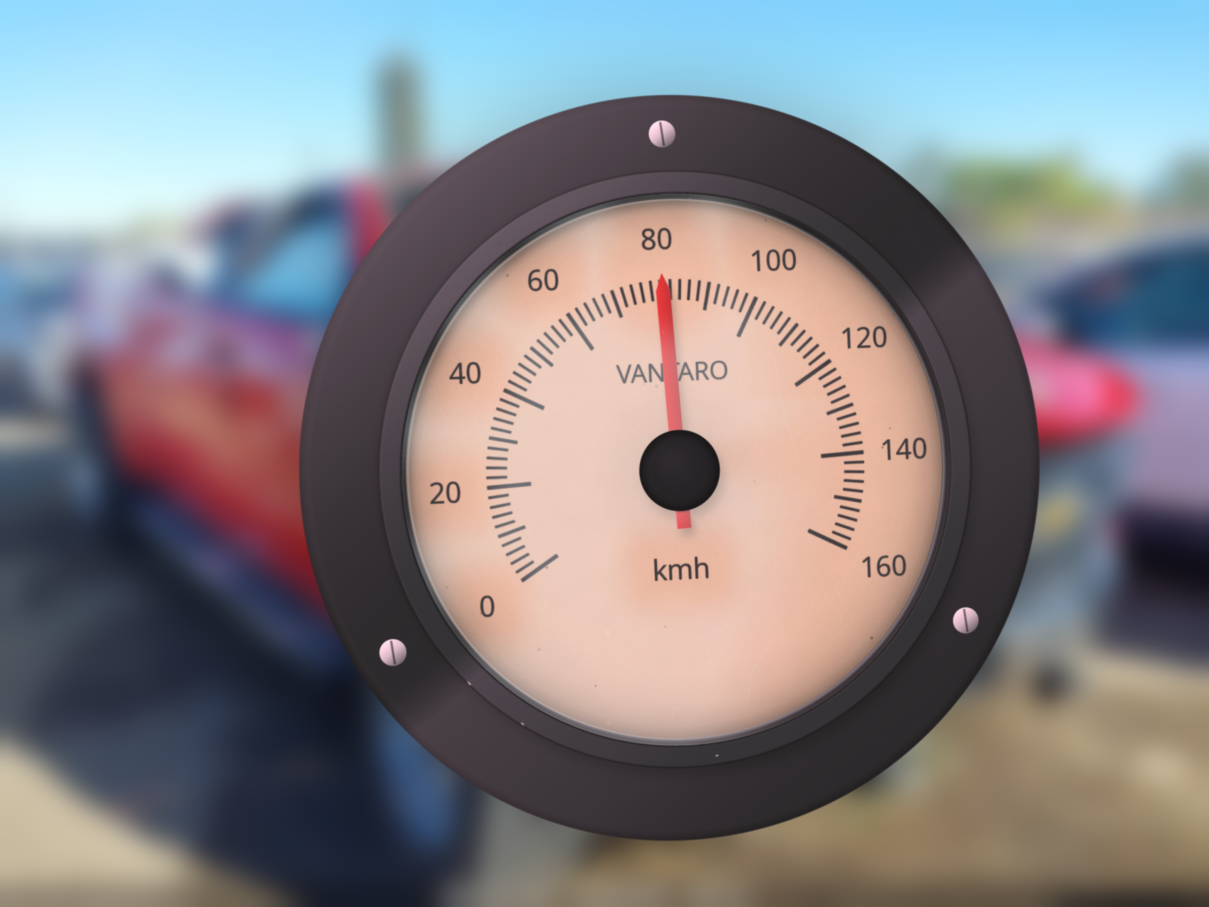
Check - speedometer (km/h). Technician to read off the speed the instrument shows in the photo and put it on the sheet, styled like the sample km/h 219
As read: km/h 80
